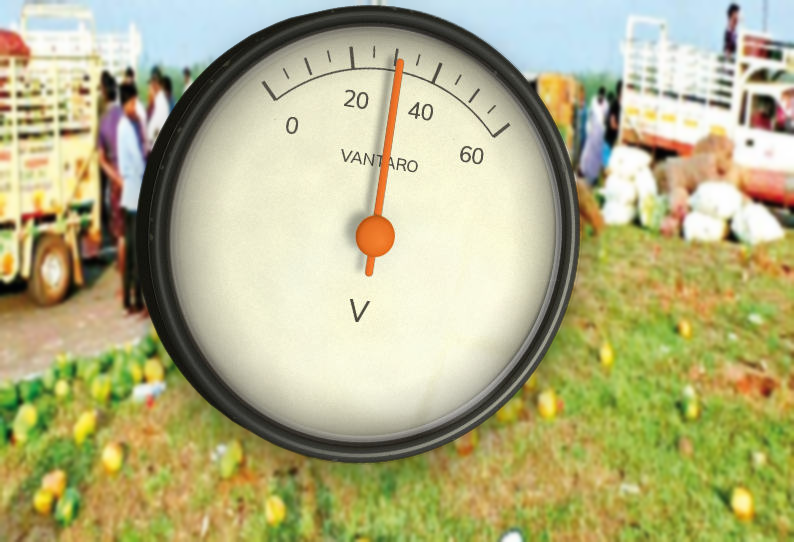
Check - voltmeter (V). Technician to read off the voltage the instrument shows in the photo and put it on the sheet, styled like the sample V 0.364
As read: V 30
